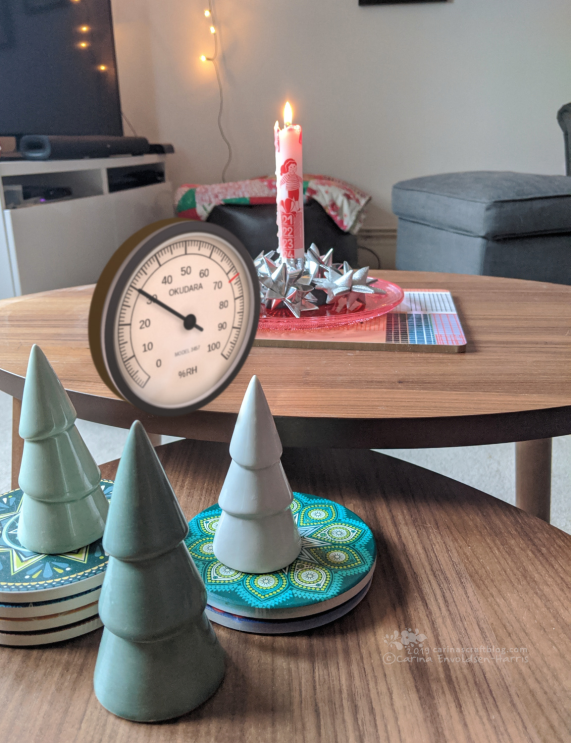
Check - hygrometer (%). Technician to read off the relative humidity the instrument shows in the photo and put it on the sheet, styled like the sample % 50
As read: % 30
